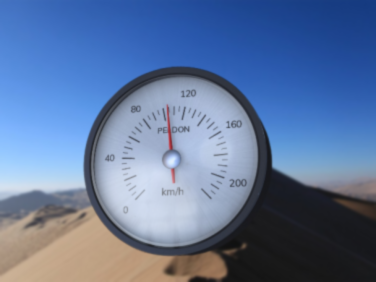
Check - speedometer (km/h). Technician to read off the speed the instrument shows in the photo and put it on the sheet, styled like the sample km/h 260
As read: km/h 105
